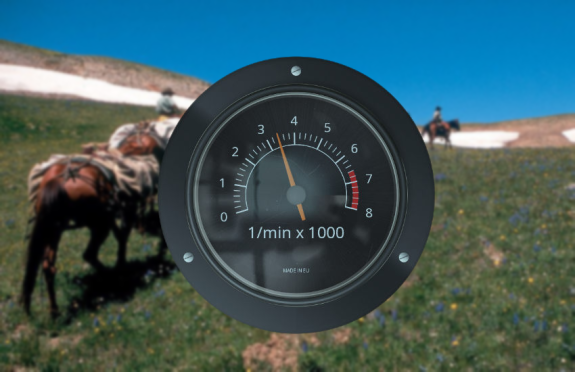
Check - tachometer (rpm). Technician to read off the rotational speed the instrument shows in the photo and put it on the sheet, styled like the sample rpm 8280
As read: rpm 3400
